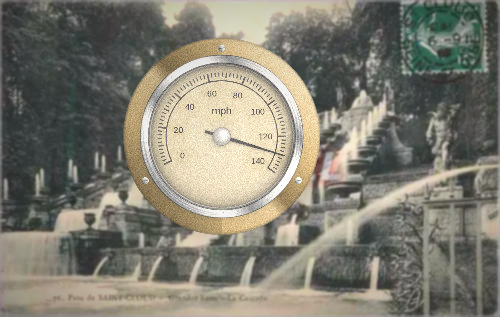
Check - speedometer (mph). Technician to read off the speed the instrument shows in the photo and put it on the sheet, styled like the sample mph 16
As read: mph 130
